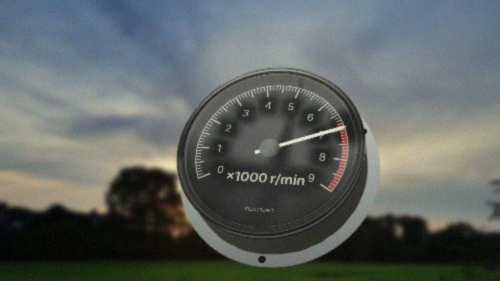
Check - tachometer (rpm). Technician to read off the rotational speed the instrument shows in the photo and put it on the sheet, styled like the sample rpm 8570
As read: rpm 7000
